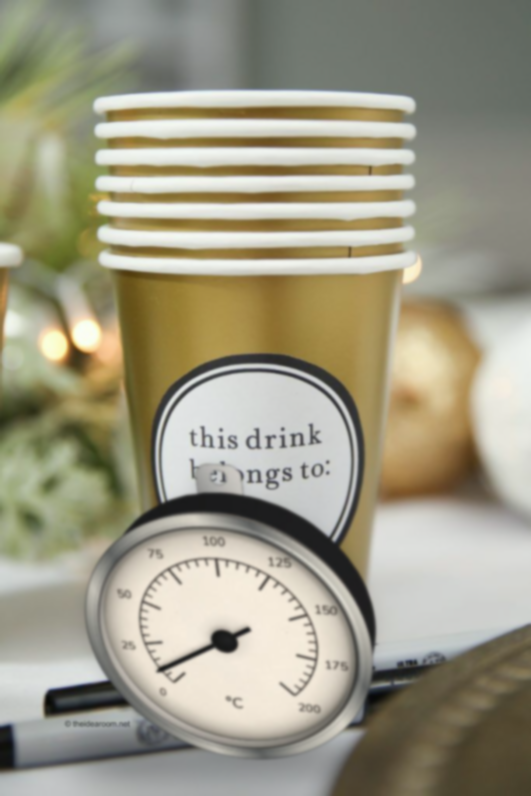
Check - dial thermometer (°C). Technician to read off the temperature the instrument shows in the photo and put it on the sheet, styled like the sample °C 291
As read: °C 10
